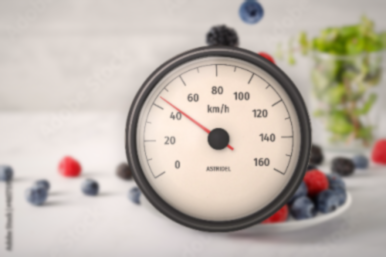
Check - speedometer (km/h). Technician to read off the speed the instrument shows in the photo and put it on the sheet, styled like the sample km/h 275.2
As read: km/h 45
